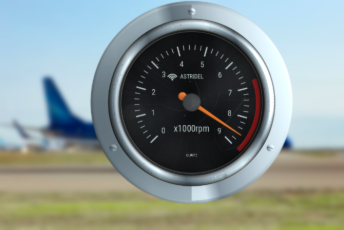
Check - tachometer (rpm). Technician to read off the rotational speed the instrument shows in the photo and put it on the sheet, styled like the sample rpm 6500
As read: rpm 8600
